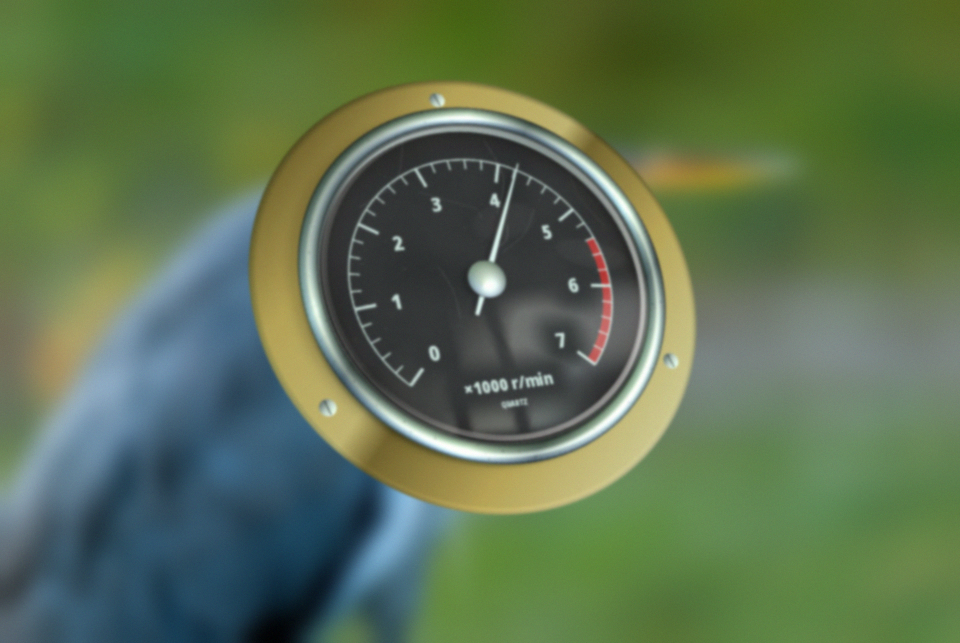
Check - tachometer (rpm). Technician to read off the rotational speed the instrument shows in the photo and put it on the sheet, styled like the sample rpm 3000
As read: rpm 4200
